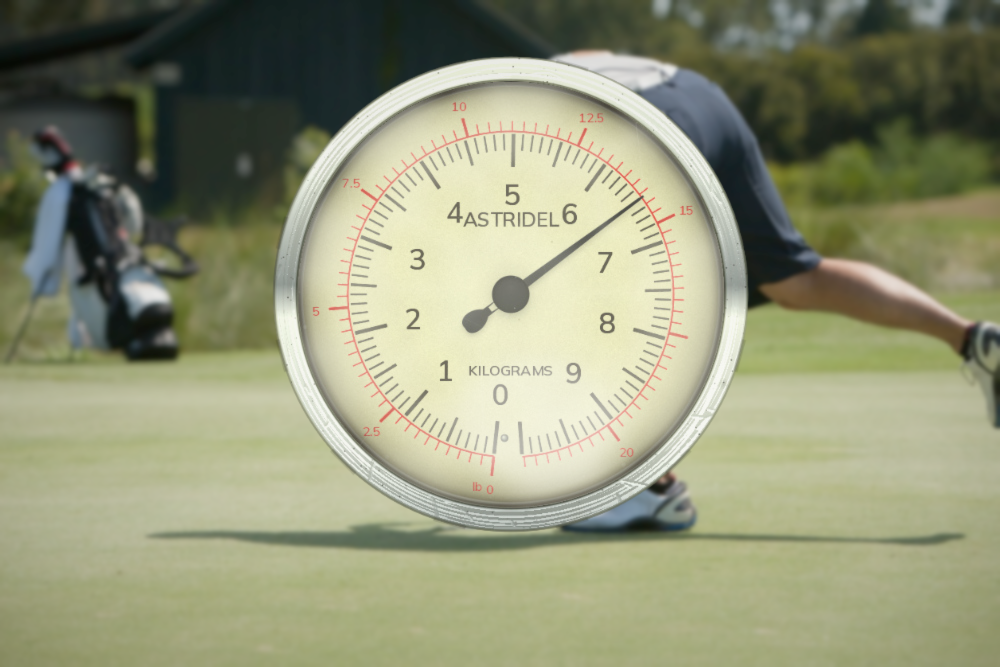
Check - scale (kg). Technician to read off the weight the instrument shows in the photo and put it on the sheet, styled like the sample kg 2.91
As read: kg 6.5
